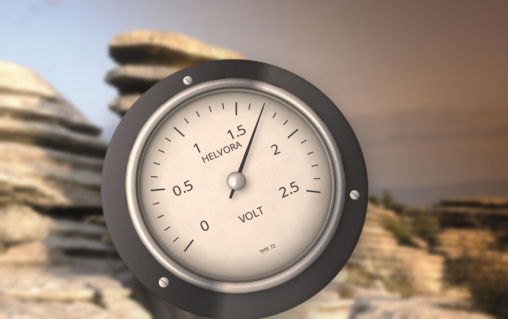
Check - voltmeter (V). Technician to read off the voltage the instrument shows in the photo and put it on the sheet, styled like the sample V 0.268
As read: V 1.7
